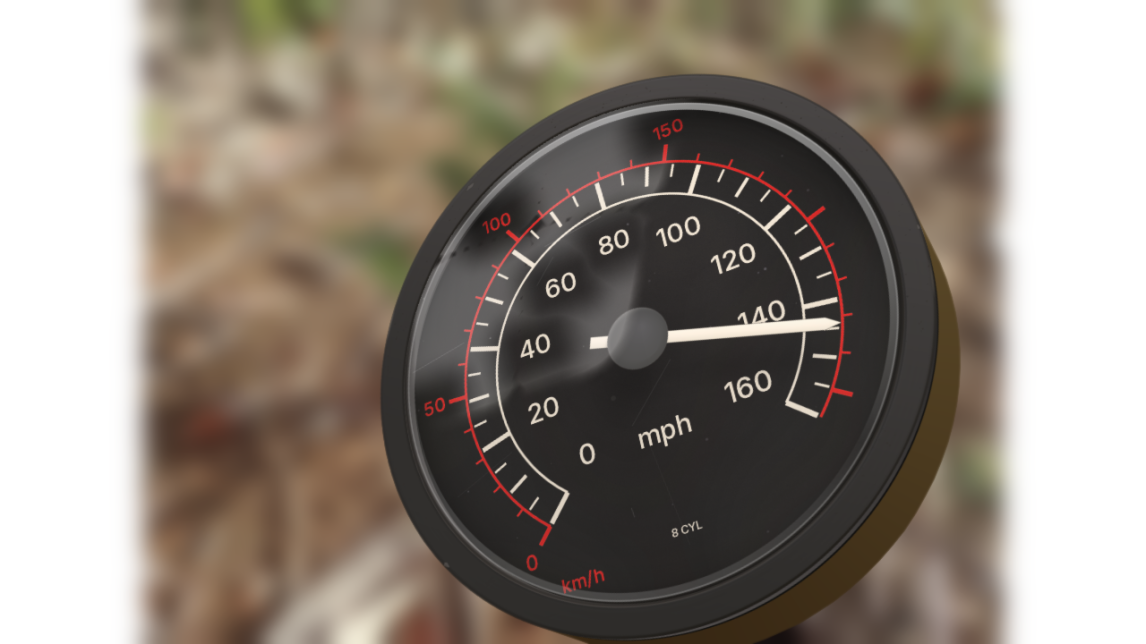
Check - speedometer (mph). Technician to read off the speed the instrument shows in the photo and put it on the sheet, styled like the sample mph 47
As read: mph 145
